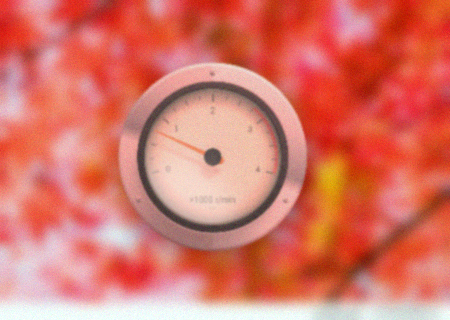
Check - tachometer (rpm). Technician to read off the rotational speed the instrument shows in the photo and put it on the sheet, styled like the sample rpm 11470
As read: rpm 750
